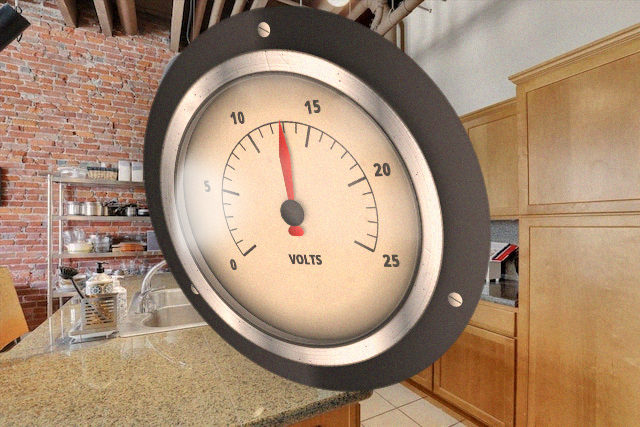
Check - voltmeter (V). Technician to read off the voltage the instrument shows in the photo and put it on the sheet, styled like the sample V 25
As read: V 13
